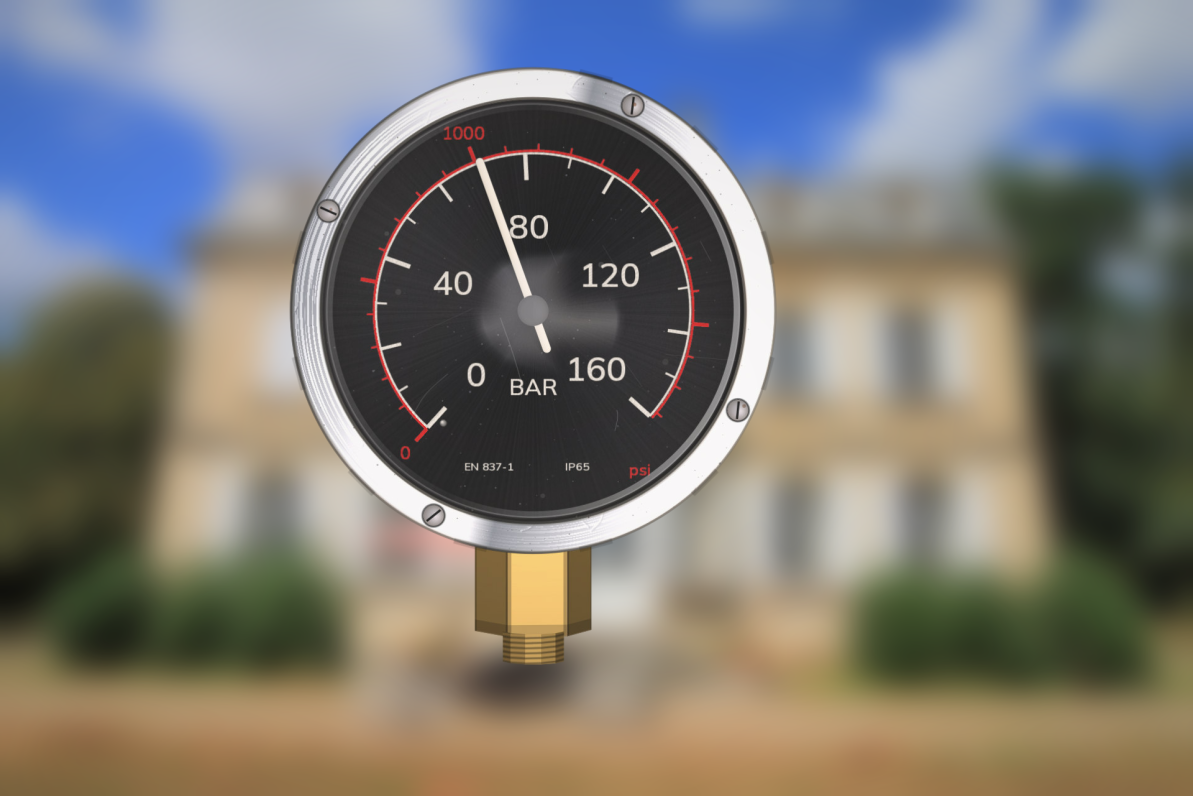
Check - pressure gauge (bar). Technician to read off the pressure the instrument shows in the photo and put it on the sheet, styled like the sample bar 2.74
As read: bar 70
